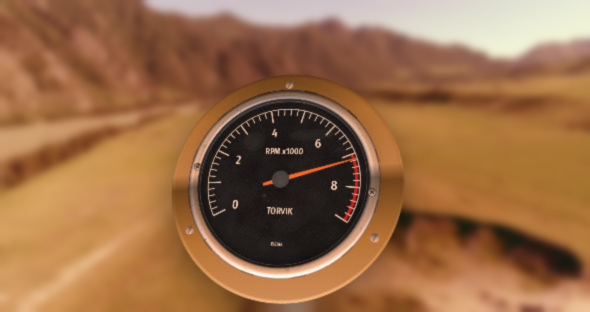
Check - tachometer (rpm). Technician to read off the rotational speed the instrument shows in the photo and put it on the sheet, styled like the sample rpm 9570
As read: rpm 7200
